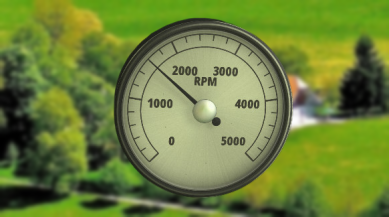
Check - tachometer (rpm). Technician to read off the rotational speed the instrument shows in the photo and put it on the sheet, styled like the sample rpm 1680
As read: rpm 1600
